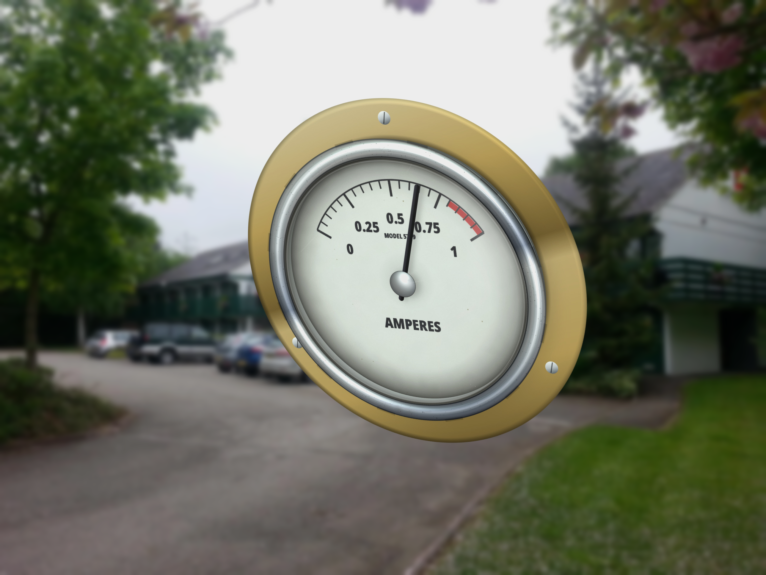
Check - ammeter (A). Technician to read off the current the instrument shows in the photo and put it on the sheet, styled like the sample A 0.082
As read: A 0.65
